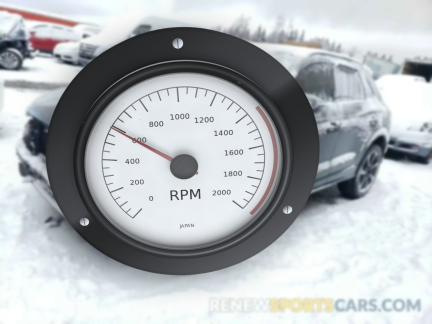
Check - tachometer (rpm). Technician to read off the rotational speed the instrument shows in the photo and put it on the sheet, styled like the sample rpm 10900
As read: rpm 600
